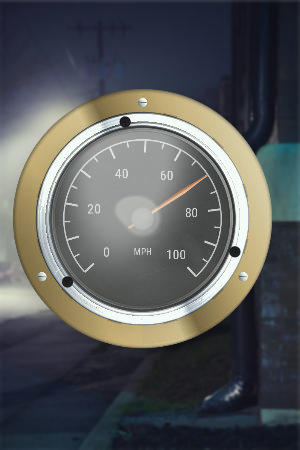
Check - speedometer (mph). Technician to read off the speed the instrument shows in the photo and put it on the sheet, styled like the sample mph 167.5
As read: mph 70
